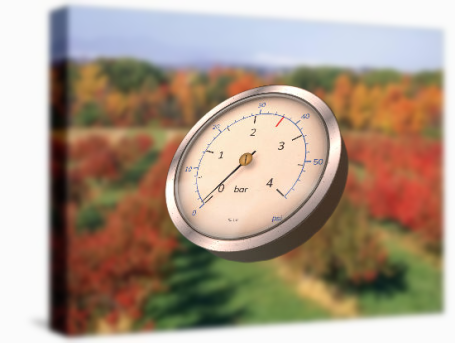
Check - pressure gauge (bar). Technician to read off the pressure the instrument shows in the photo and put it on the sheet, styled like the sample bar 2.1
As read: bar 0
